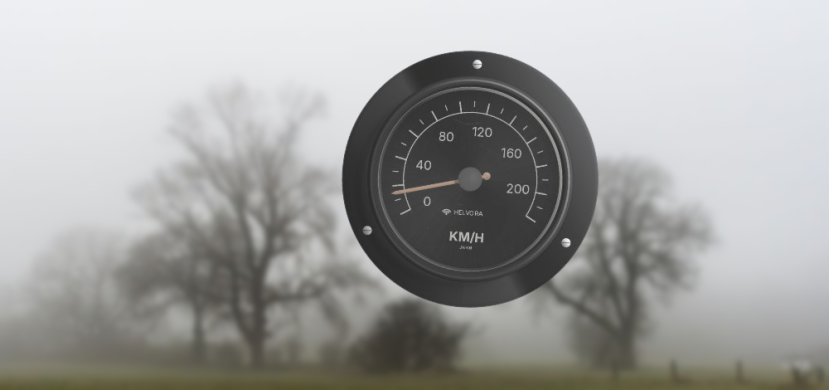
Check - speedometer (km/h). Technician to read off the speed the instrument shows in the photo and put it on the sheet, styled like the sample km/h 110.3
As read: km/h 15
